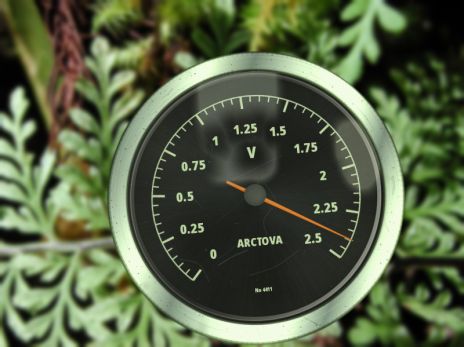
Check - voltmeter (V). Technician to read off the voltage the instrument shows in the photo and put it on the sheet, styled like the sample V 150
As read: V 2.4
